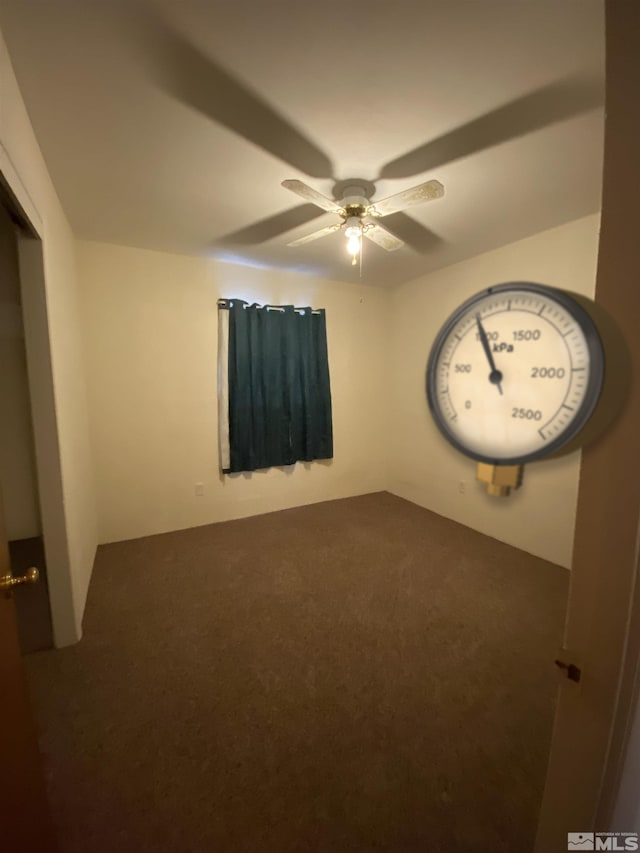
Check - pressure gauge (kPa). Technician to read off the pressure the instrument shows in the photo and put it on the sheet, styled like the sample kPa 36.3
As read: kPa 1000
